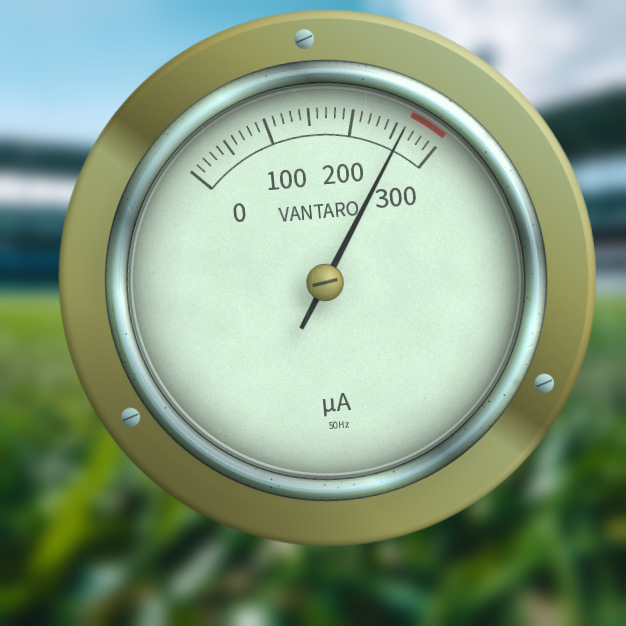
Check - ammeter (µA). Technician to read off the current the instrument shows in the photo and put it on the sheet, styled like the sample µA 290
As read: µA 260
